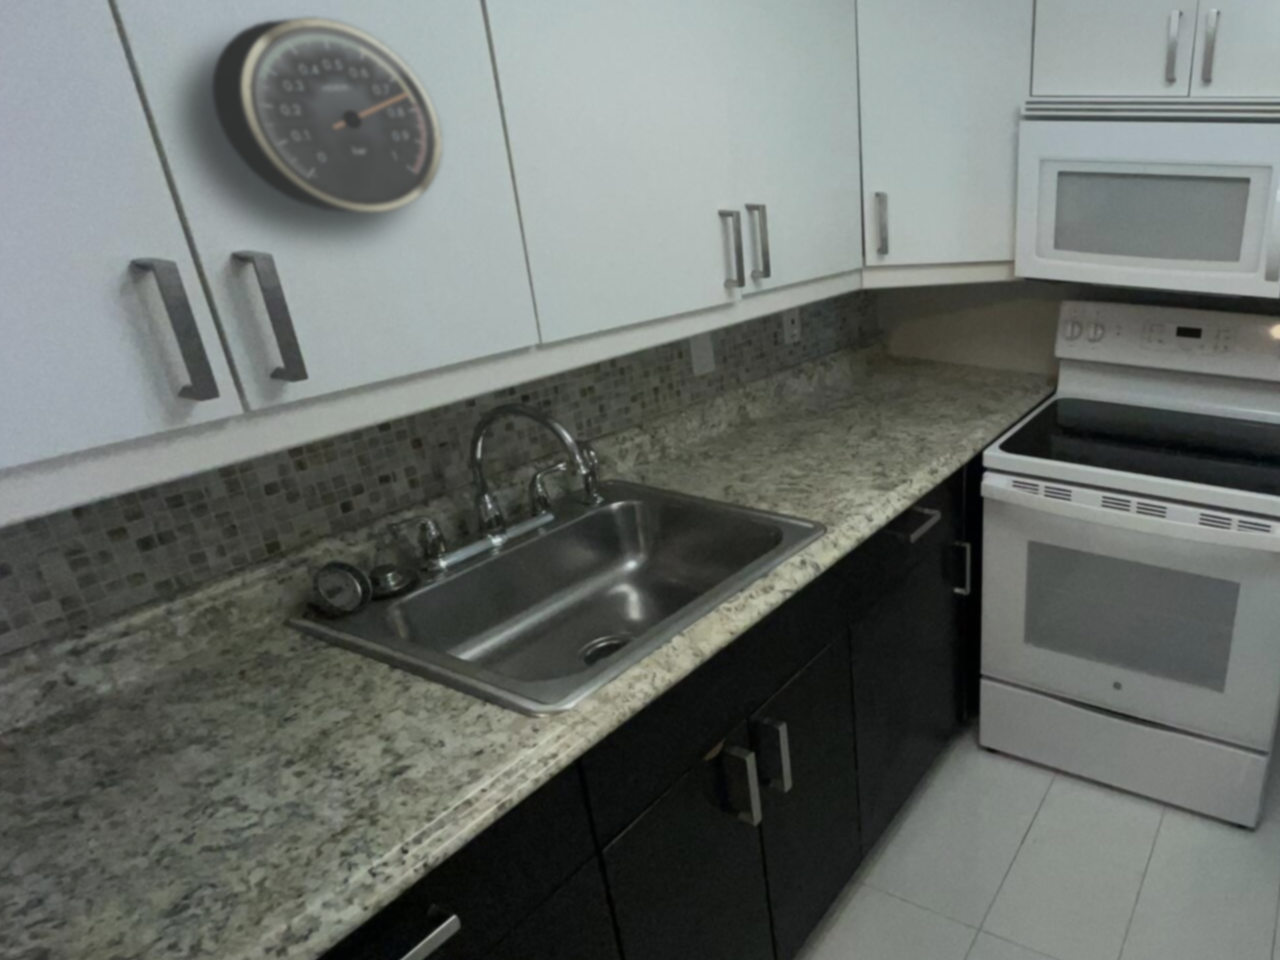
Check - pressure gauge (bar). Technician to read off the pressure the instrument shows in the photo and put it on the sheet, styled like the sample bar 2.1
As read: bar 0.75
